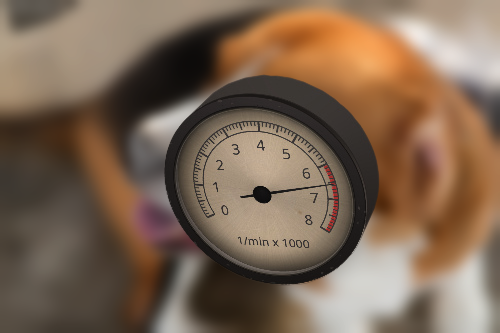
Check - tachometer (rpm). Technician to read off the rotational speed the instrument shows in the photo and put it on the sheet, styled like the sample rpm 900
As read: rpm 6500
